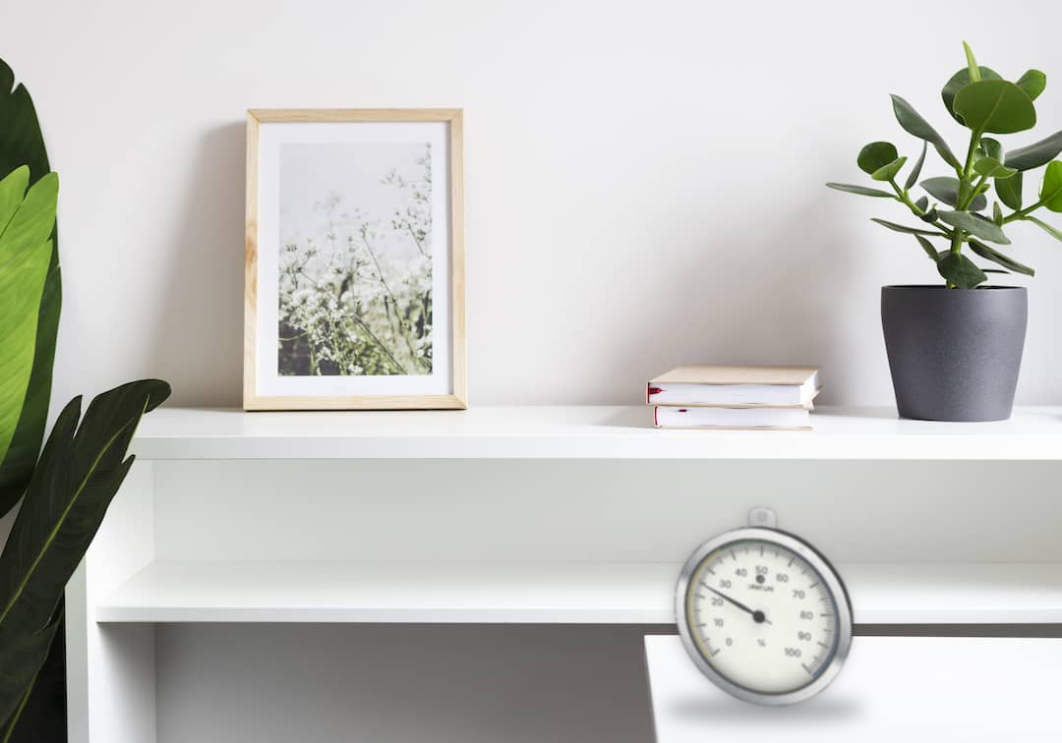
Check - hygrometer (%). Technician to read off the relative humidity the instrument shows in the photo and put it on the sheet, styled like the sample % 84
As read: % 25
